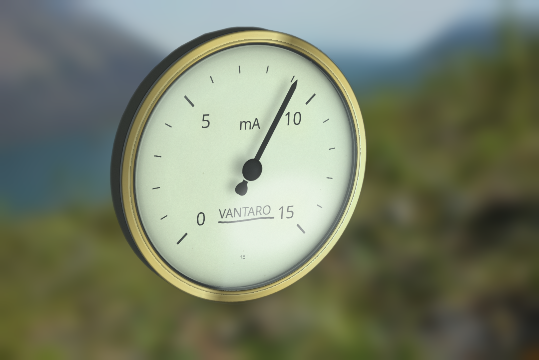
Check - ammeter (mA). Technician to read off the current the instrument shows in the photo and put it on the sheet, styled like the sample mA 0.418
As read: mA 9
